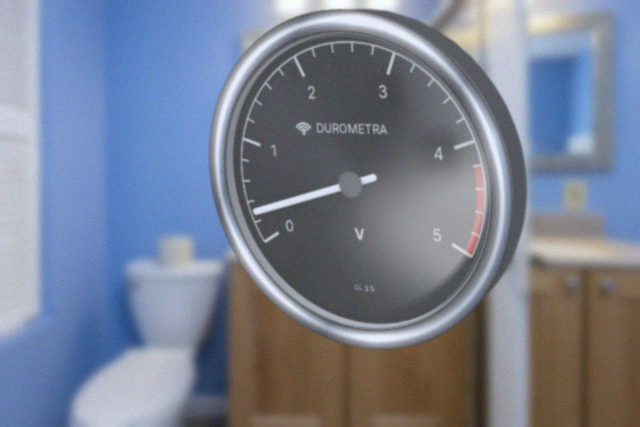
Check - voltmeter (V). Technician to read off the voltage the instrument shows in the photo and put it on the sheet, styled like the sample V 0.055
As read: V 0.3
